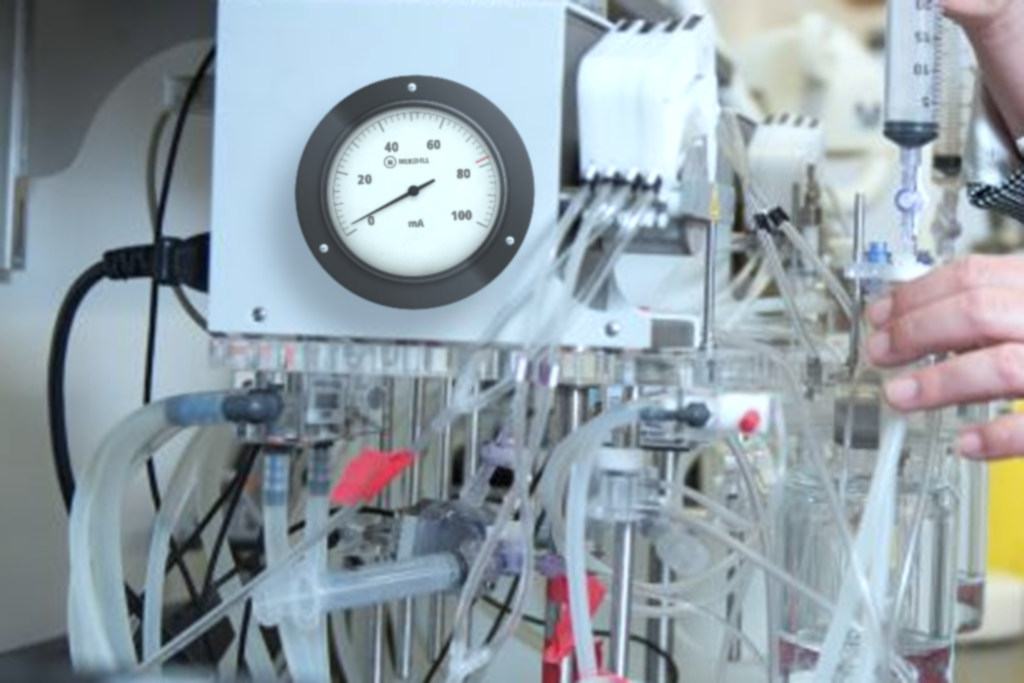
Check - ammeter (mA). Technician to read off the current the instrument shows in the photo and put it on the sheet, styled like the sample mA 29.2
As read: mA 2
